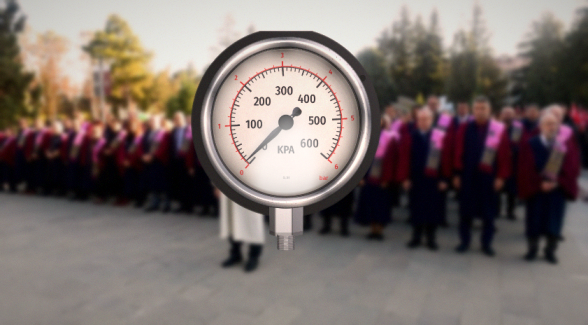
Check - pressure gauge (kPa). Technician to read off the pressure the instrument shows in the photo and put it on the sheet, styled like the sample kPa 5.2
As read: kPa 10
